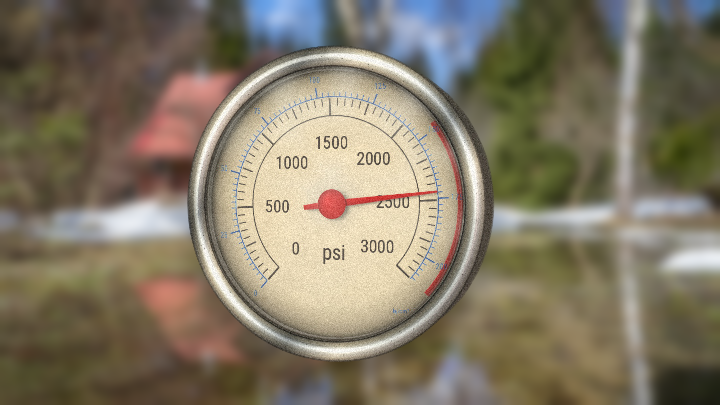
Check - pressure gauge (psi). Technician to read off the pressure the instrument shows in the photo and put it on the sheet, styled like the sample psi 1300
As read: psi 2450
